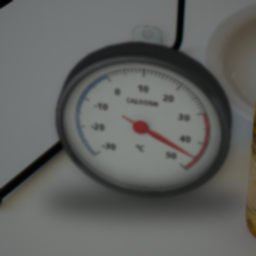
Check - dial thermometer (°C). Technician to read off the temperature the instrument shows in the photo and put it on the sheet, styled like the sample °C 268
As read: °C 45
